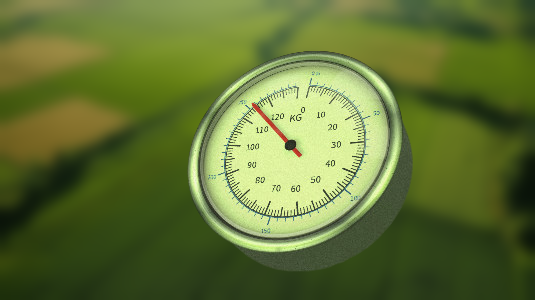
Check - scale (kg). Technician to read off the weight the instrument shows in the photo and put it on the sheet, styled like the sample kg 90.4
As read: kg 115
